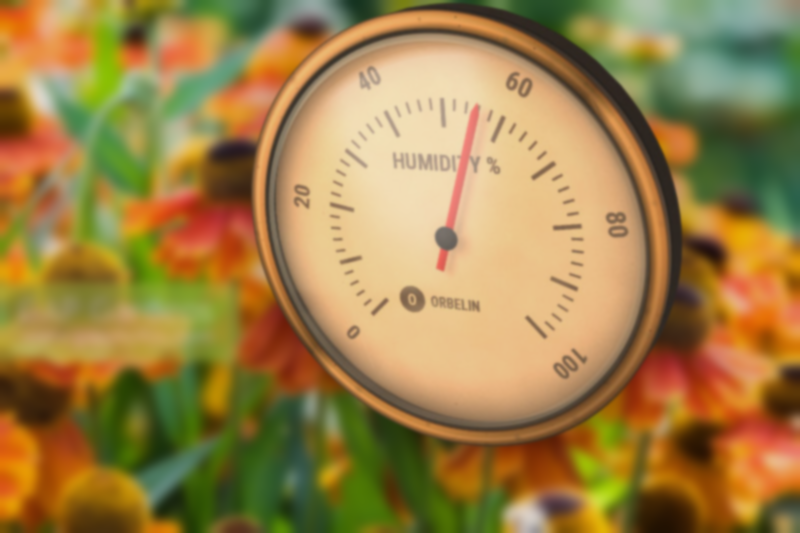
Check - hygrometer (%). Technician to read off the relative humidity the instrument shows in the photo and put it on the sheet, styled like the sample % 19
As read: % 56
